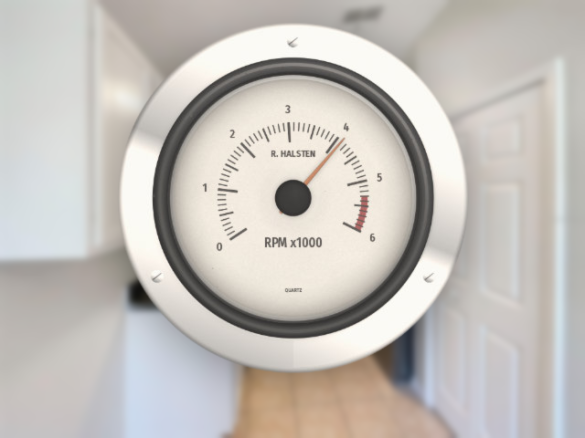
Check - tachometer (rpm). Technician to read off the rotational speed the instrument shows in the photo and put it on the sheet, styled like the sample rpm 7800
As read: rpm 4100
